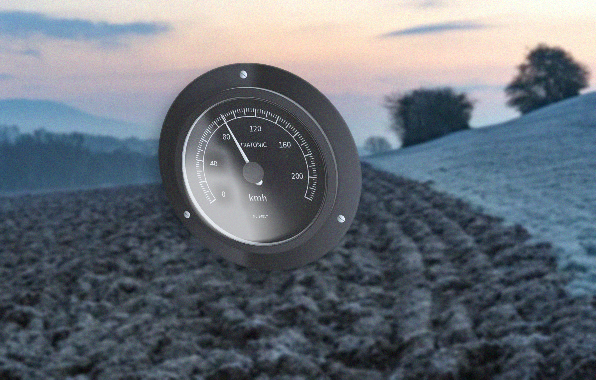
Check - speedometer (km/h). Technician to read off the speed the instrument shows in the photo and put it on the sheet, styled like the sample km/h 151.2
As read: km/h 90
